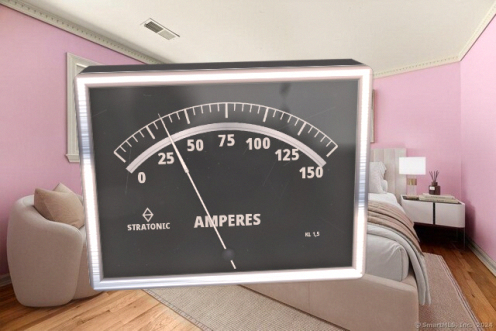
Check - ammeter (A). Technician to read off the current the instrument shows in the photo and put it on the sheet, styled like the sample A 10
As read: A 35
